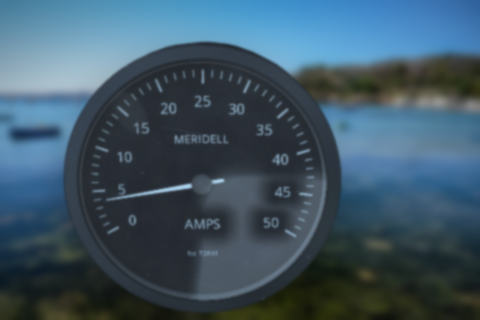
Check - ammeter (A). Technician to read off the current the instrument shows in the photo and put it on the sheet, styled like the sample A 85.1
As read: A 4
